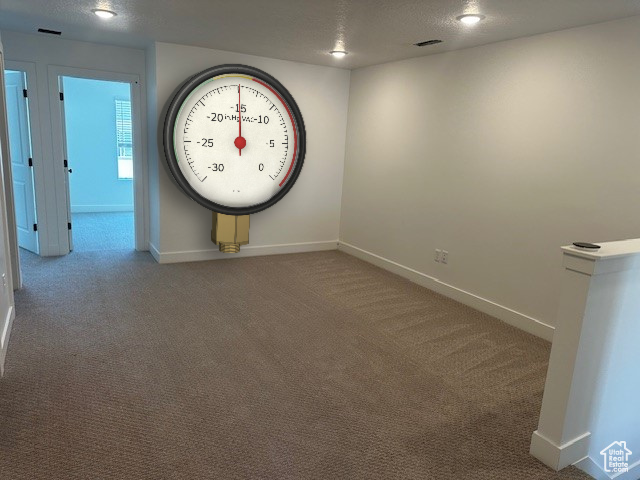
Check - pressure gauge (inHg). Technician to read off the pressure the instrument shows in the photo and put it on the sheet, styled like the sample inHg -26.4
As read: inHg -15
